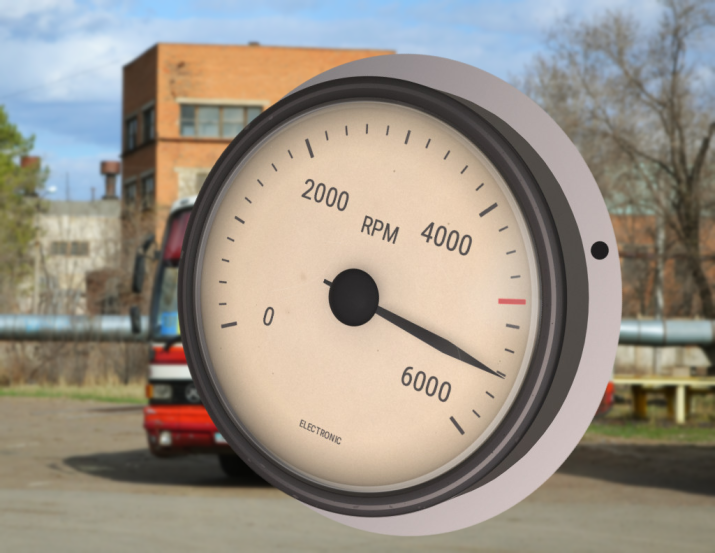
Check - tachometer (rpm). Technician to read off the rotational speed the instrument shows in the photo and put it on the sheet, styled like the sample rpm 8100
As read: rpm 5400
